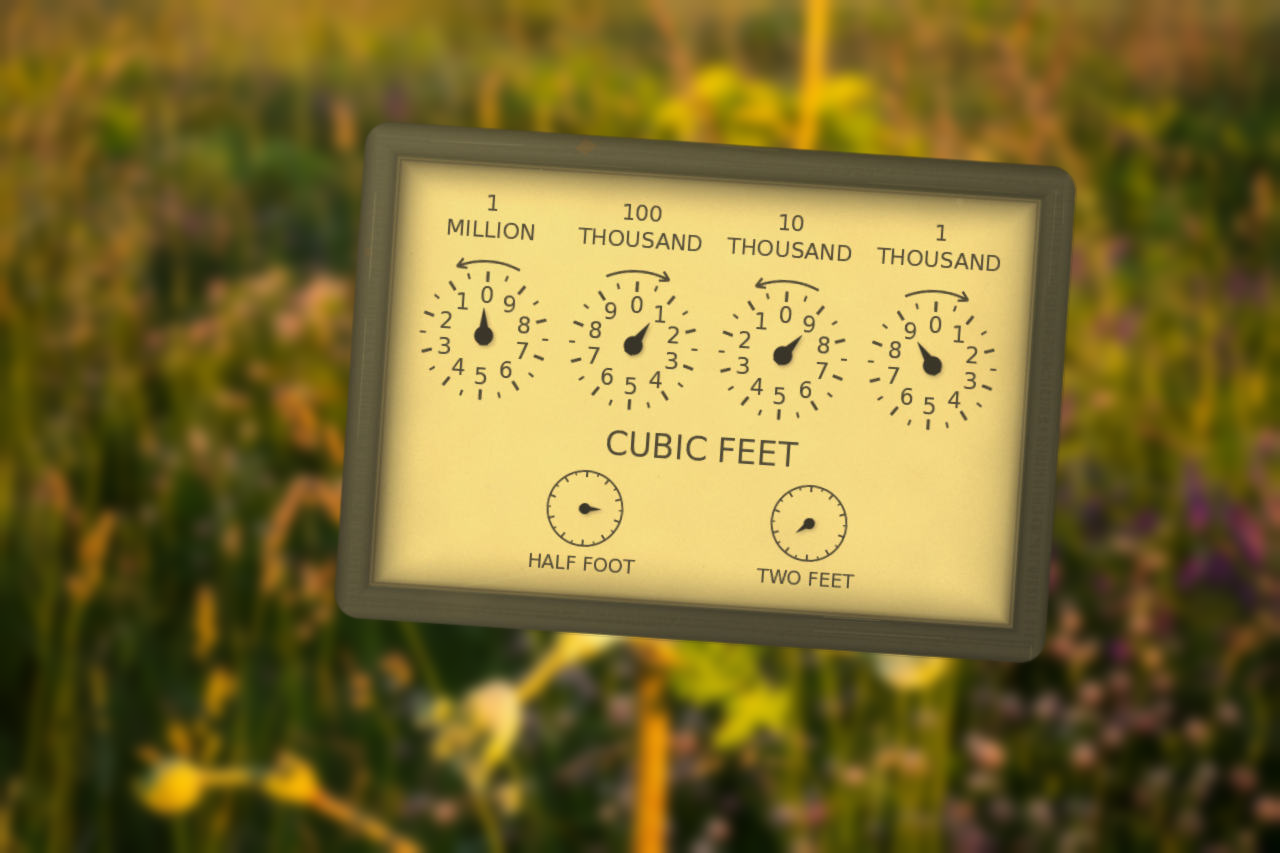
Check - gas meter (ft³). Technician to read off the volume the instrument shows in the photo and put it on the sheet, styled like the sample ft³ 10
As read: ft³ 8900
